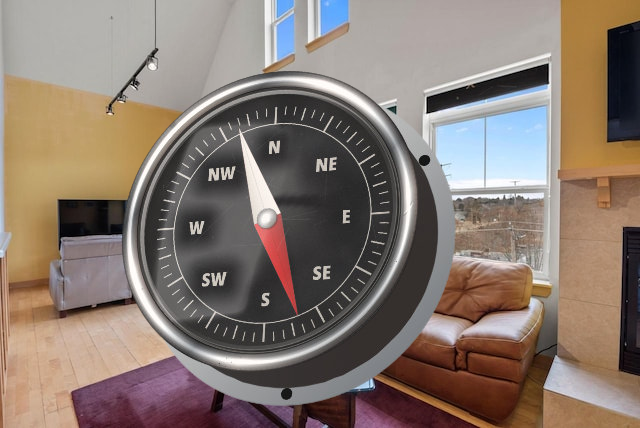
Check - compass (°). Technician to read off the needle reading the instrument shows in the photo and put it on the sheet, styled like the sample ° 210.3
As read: ° 160
